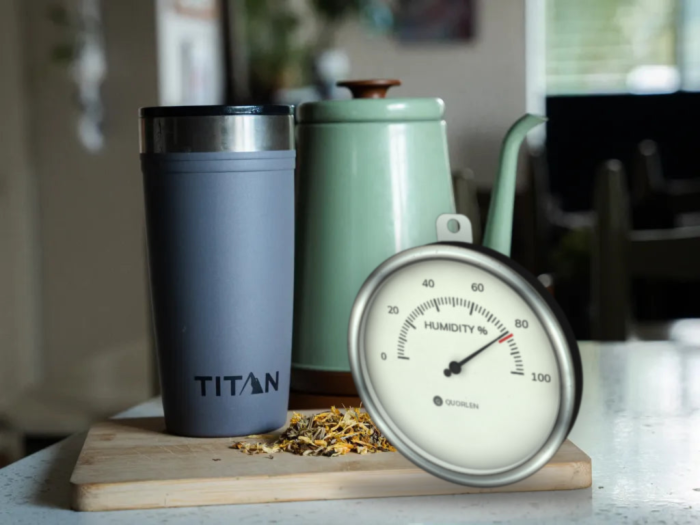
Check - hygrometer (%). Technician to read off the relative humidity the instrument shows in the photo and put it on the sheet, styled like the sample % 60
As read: % 80
